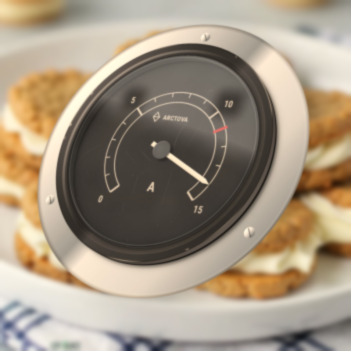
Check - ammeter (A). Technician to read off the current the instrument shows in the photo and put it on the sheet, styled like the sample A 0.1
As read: A 14
